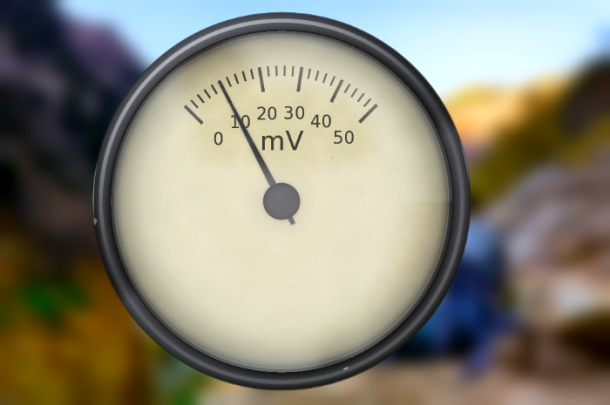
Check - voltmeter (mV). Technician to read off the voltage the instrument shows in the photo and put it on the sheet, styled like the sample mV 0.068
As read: mV 10
